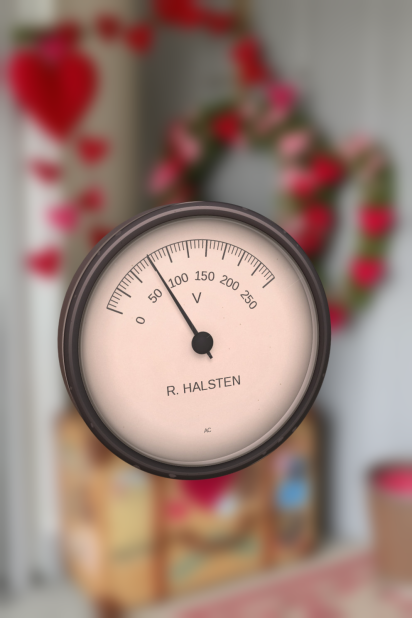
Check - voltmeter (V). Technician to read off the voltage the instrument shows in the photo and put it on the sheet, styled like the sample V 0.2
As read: V 75
